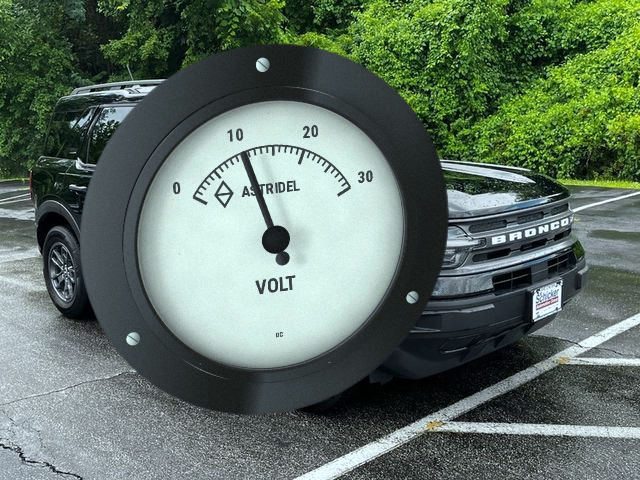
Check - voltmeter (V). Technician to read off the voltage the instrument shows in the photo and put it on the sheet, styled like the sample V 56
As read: V 10
